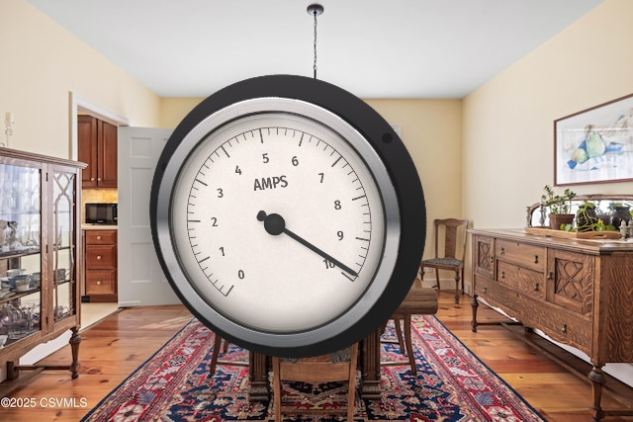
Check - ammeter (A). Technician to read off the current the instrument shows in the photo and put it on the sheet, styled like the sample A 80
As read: A 9.8
